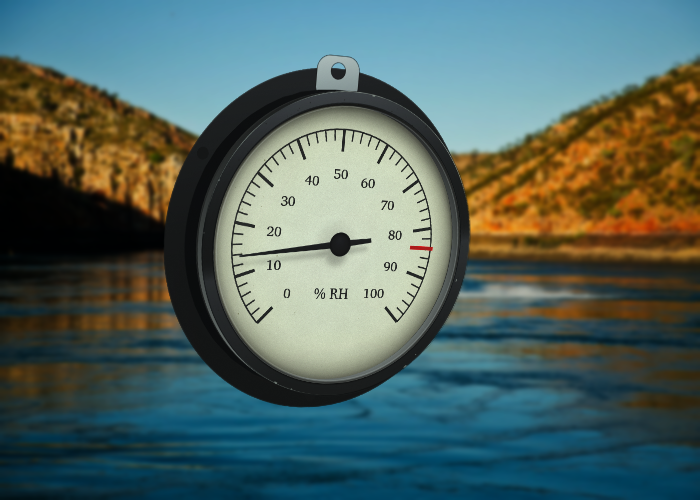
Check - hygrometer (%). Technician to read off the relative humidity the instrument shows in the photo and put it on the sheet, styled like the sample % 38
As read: % 14
